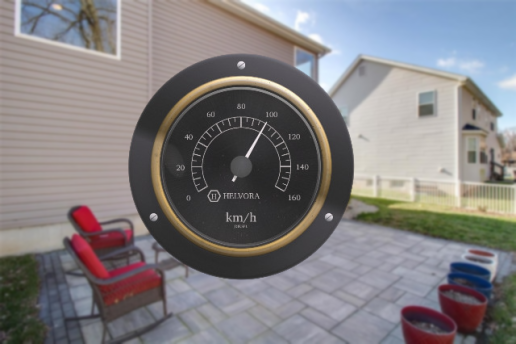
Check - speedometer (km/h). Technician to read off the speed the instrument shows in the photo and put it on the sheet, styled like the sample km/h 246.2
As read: km/h 100
